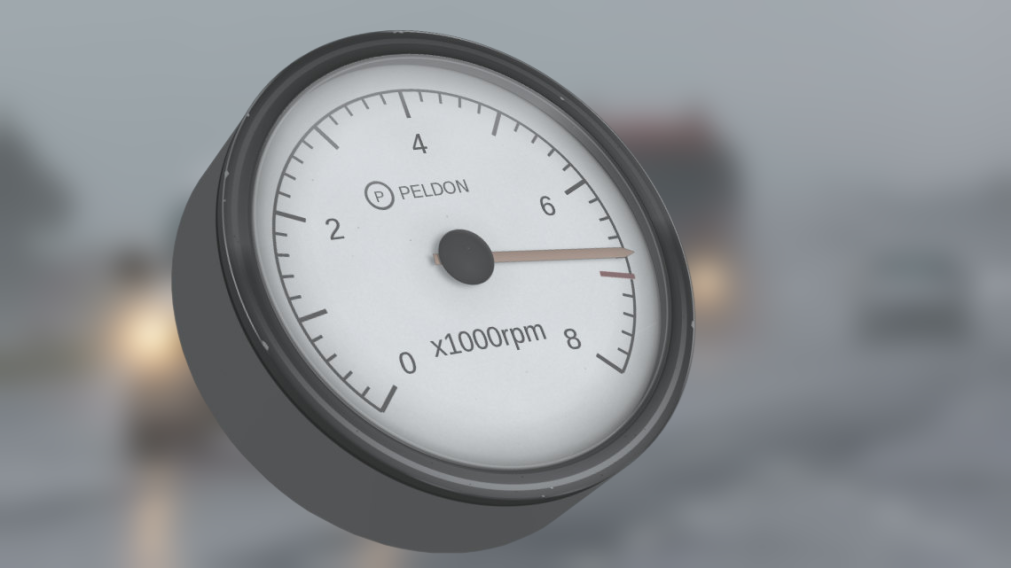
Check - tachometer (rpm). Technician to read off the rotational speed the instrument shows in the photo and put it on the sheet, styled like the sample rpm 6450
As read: rpm 6800
